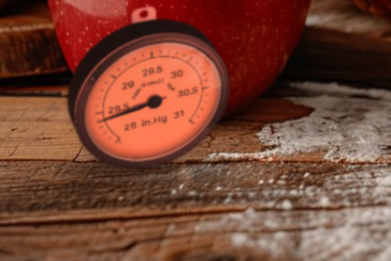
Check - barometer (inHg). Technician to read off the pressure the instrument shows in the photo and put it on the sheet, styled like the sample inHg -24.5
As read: inHg 28.4
